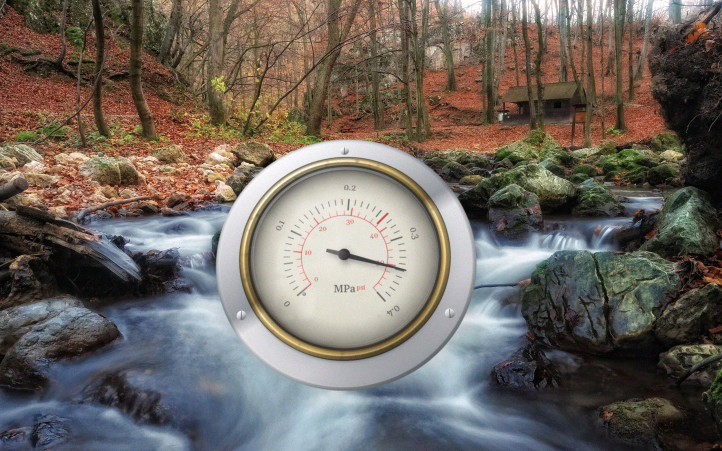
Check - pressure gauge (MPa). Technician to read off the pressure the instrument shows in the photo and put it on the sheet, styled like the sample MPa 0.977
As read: MPa 0.35
